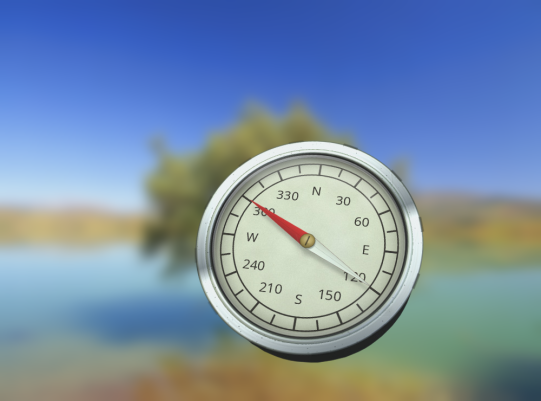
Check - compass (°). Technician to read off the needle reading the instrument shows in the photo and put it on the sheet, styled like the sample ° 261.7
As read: ° 300
